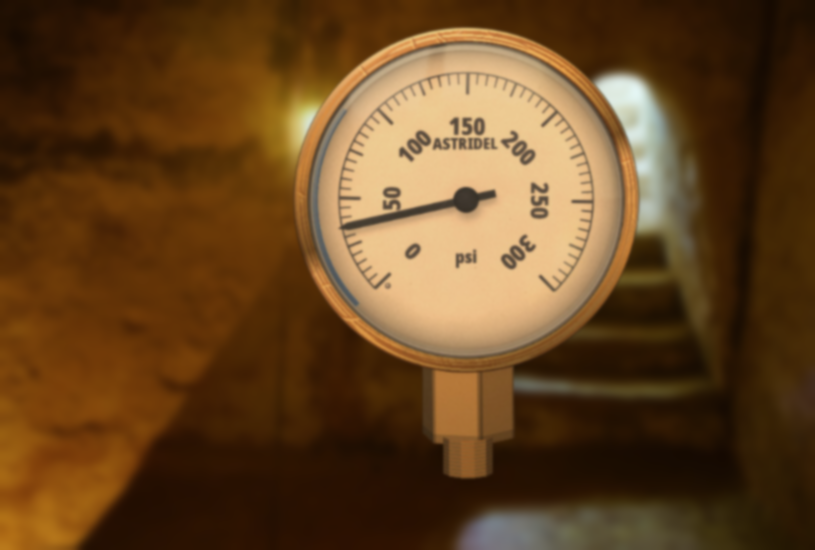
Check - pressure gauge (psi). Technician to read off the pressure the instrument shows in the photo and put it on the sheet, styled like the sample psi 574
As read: psi 35
